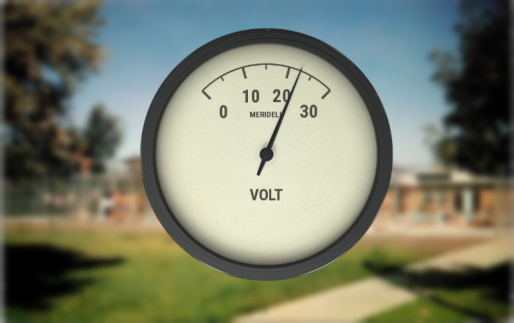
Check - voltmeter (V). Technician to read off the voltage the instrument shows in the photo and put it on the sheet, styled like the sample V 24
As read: V 22.5
